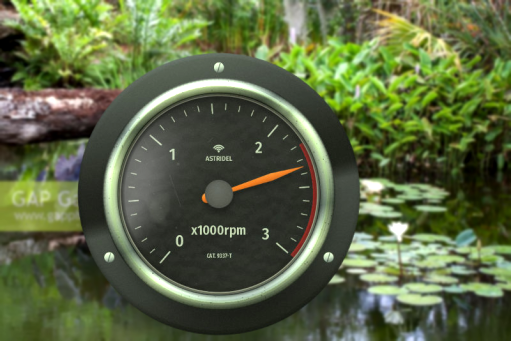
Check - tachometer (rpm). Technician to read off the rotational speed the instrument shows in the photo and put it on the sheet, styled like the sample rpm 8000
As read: rpm 2350
